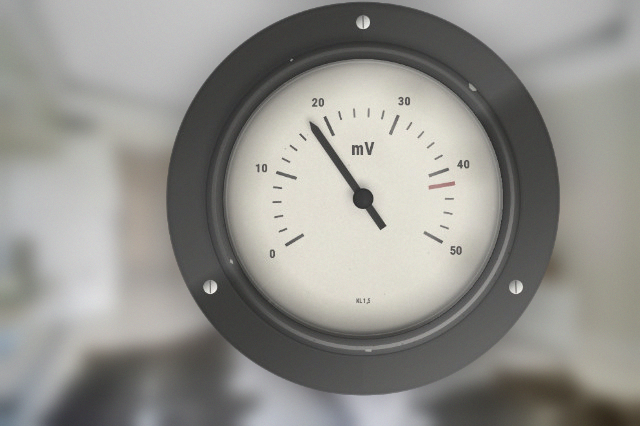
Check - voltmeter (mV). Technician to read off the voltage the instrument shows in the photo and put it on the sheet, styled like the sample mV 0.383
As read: mV 18
